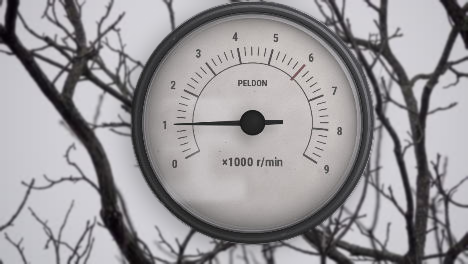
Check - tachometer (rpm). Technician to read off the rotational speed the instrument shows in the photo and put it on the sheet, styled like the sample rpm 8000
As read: rpm 1000
